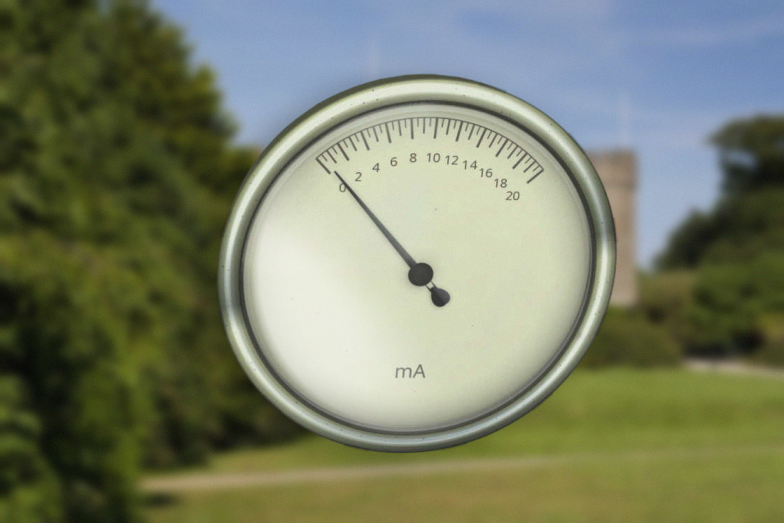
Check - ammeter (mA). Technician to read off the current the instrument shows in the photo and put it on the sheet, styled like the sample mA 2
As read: mA 0.5
